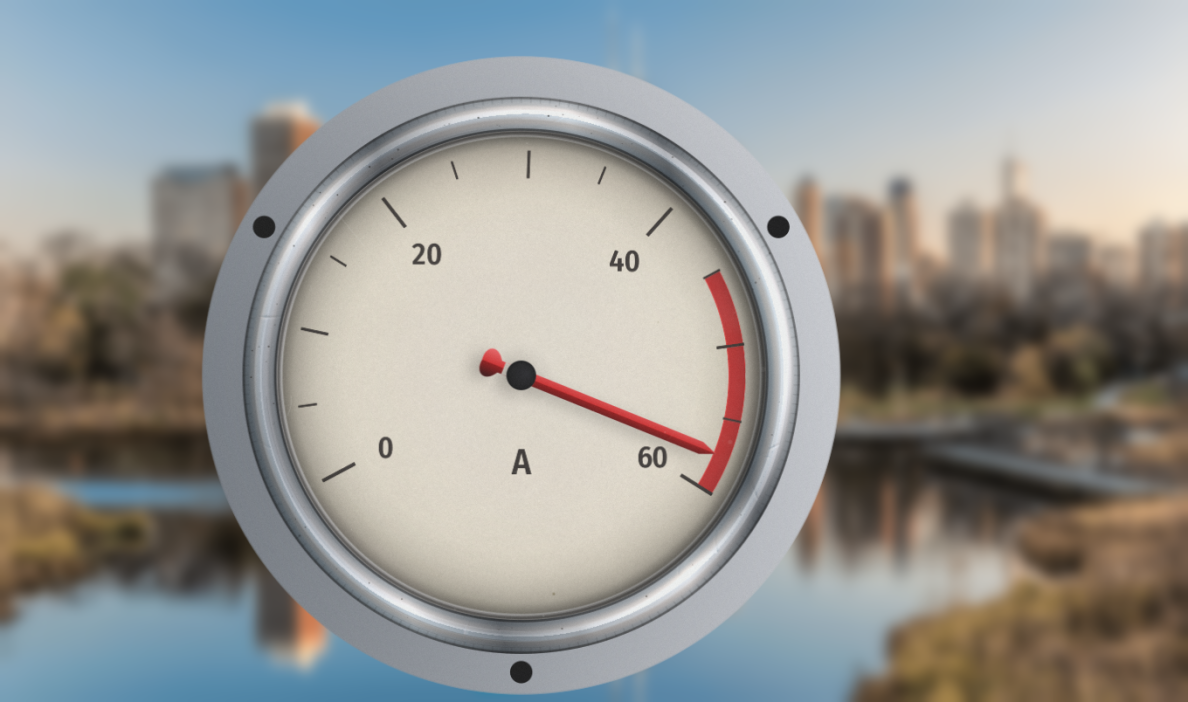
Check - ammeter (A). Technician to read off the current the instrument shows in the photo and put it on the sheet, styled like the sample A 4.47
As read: A 57.5
